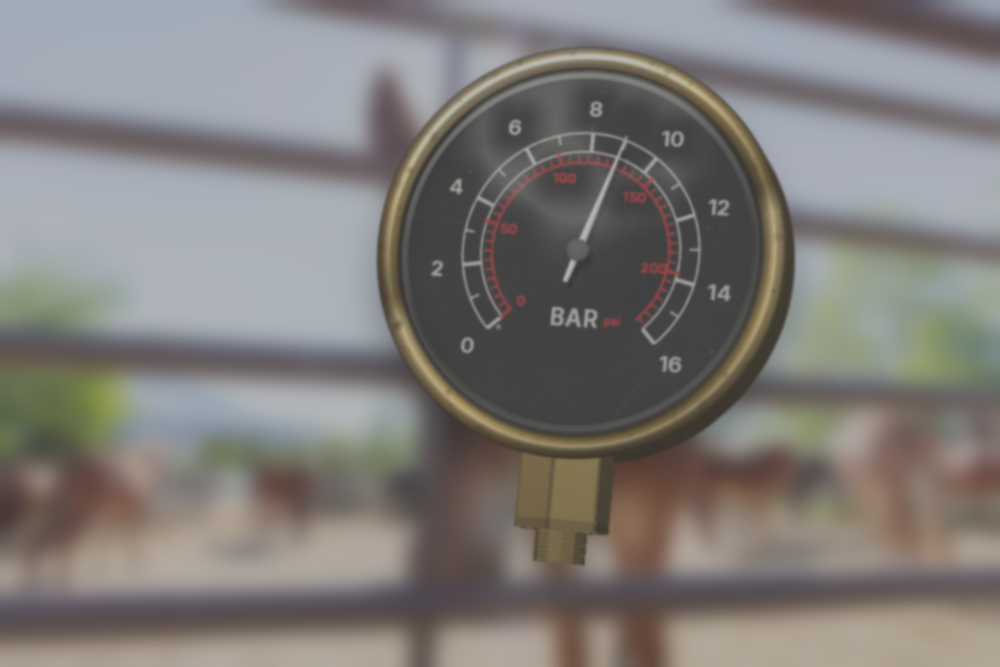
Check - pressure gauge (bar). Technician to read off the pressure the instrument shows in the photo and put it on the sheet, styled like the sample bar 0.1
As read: bar 9
